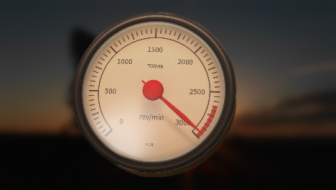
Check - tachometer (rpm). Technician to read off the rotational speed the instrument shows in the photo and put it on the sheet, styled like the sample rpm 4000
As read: rpm 2950
